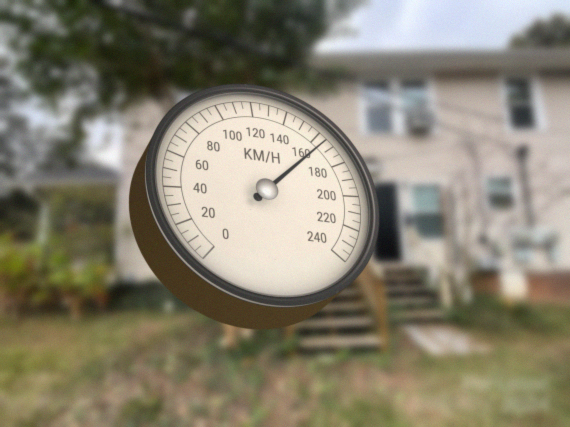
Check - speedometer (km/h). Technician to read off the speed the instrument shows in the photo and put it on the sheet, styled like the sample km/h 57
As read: km/h 165
